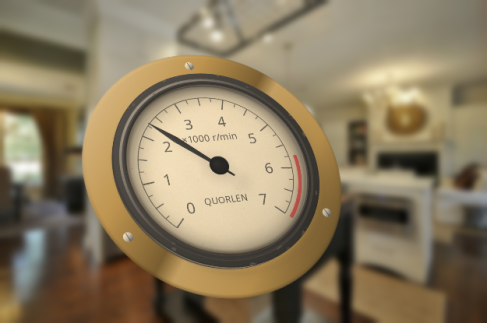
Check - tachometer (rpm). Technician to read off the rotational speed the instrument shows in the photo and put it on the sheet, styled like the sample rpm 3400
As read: rpm 2250
